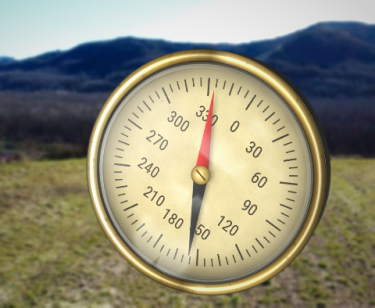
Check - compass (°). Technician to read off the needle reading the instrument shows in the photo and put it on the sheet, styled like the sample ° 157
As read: ° 335
